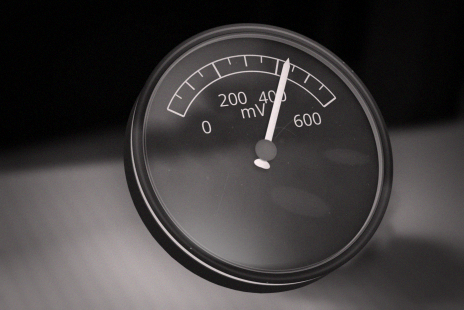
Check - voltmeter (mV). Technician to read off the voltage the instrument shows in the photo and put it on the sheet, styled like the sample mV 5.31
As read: mV 425
